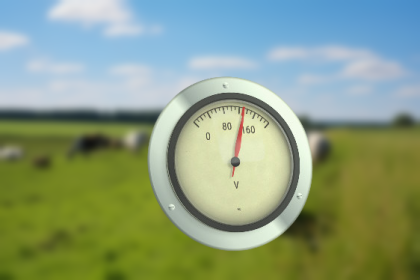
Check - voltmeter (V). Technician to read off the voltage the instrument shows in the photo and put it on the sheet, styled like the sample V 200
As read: V 130
